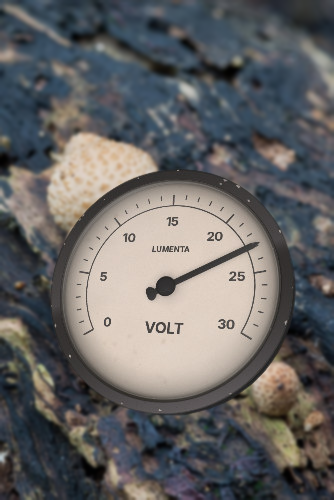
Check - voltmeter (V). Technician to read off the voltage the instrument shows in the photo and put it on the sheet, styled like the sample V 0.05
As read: V 23
